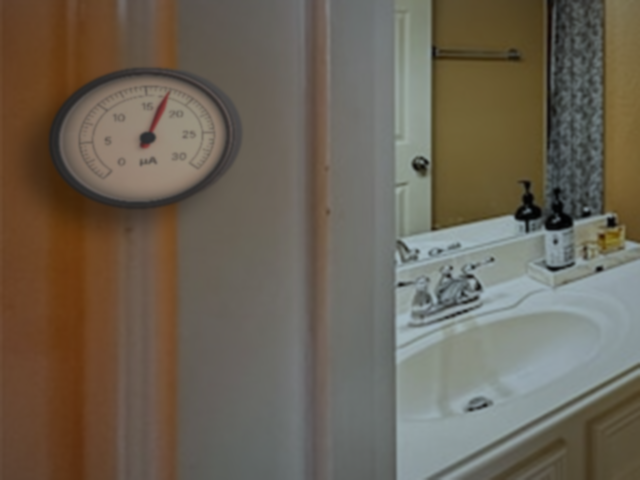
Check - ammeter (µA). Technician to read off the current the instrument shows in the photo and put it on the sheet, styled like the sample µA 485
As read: µA 17.5
